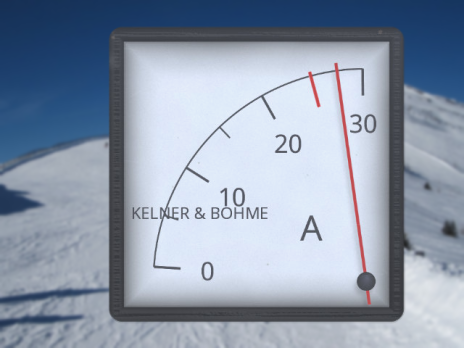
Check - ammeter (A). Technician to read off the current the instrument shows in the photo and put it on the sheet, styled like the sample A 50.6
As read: A 27.5
